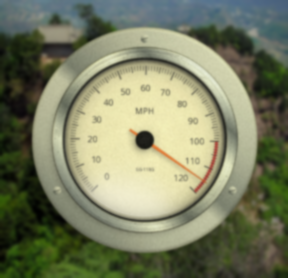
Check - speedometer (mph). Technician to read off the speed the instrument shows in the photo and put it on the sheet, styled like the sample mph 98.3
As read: mph 115
